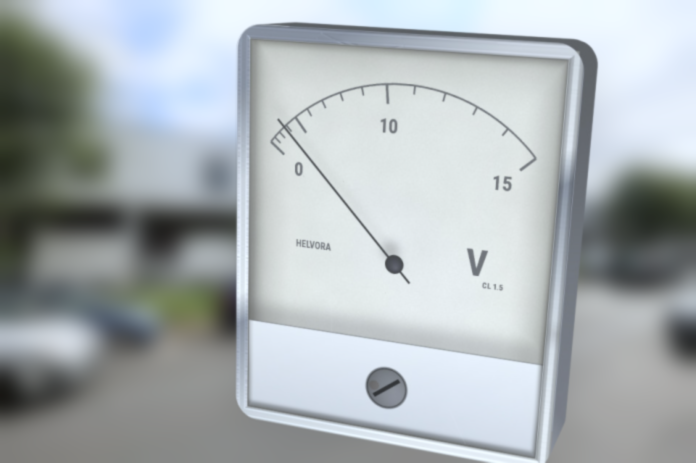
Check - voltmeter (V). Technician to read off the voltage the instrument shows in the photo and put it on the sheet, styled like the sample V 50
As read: V 4
